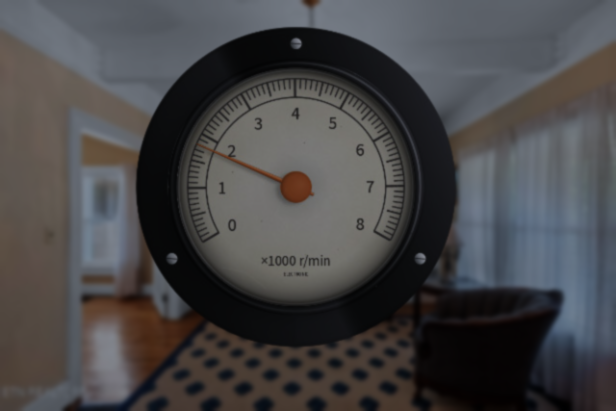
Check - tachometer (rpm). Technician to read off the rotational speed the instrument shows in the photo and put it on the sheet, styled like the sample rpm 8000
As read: rpm 1800
